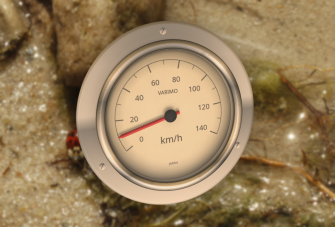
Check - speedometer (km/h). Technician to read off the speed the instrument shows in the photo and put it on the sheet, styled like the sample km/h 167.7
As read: km/h 10
